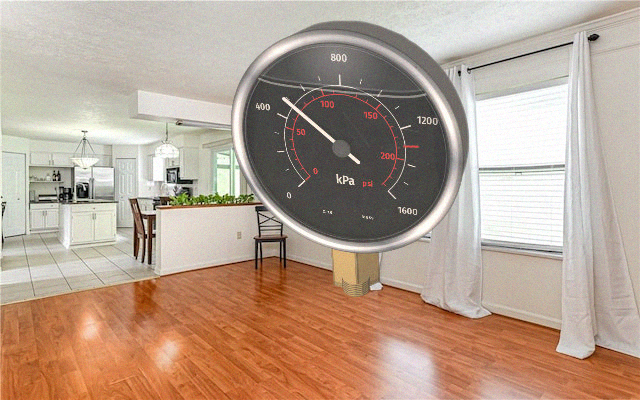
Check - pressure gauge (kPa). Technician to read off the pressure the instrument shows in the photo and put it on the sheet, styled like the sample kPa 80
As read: kPa 500
